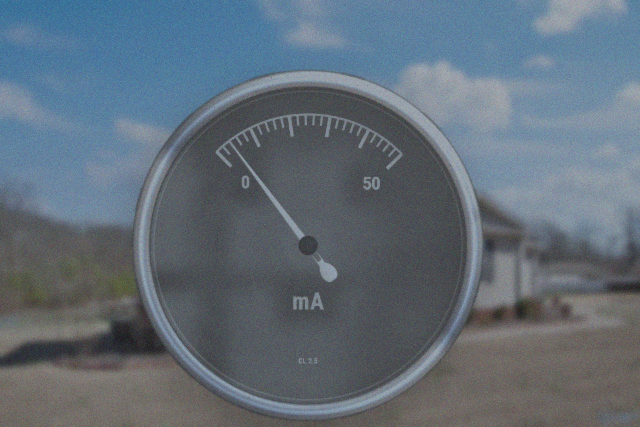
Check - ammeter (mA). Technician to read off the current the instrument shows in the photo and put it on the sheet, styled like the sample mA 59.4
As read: mA 4
